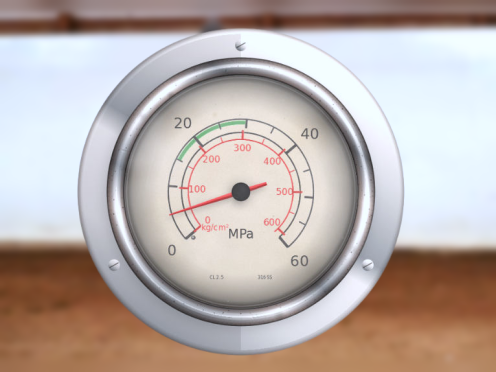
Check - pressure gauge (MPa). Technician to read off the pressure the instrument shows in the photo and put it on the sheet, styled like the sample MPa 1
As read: MPa 5
